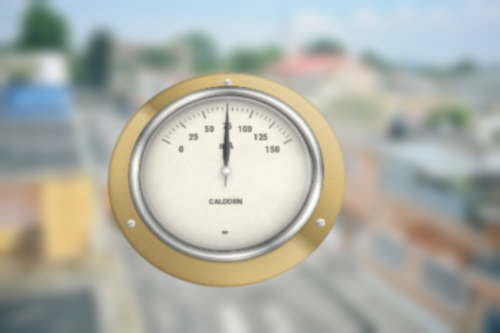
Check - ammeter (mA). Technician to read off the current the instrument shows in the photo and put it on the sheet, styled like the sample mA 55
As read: mA 75
